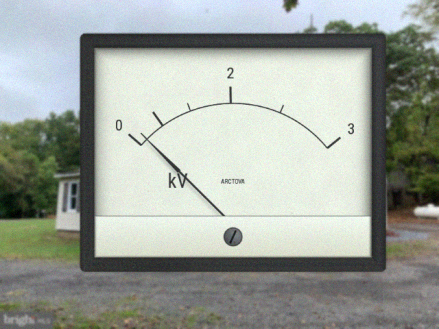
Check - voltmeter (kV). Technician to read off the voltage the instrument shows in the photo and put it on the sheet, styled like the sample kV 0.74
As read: kV 0.5
